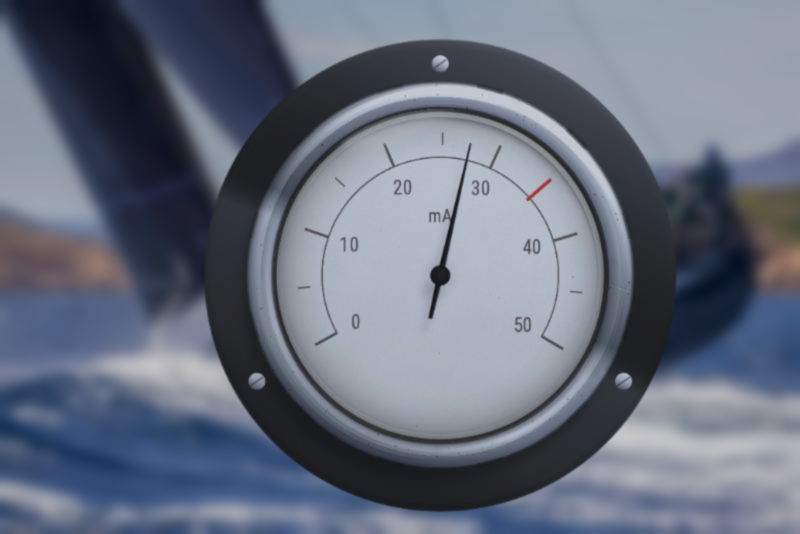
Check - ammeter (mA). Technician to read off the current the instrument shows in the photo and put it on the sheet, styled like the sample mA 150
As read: mA 27.5
